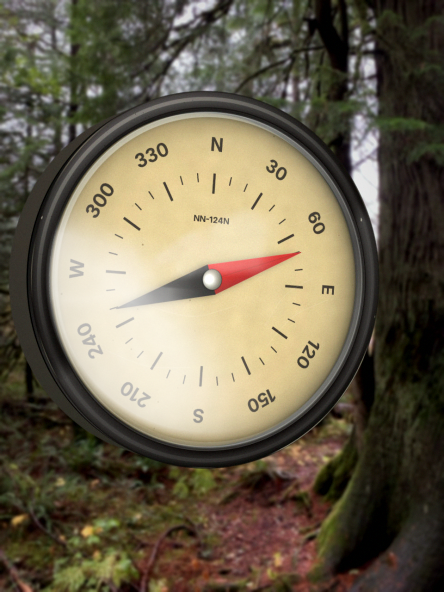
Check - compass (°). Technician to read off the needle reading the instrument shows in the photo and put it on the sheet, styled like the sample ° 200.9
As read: ° 70
